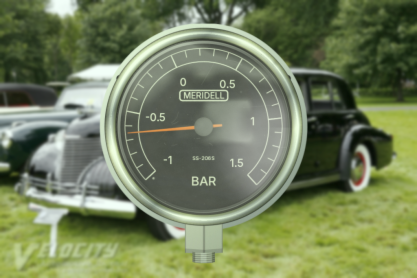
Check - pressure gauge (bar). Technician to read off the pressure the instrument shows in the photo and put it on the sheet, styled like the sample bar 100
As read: bar -0.65
